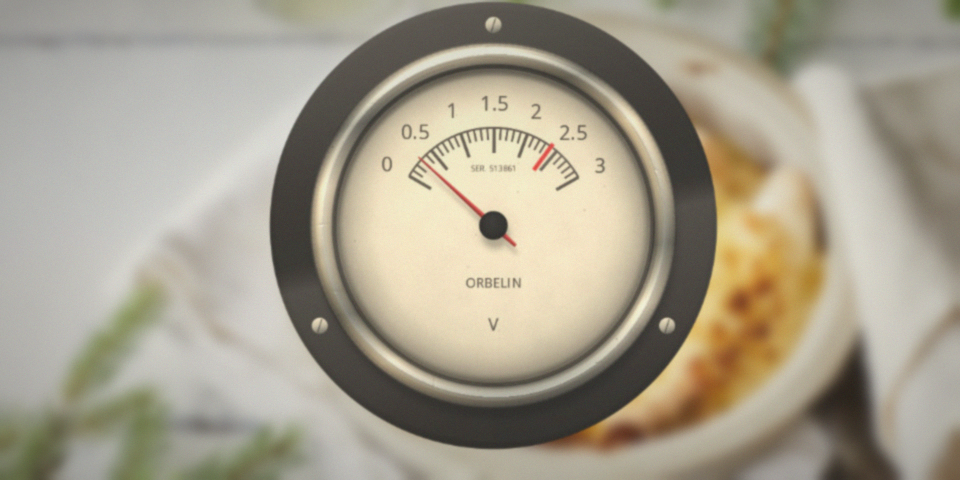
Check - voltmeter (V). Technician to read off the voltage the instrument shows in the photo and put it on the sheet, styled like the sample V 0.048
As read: V 0.3
